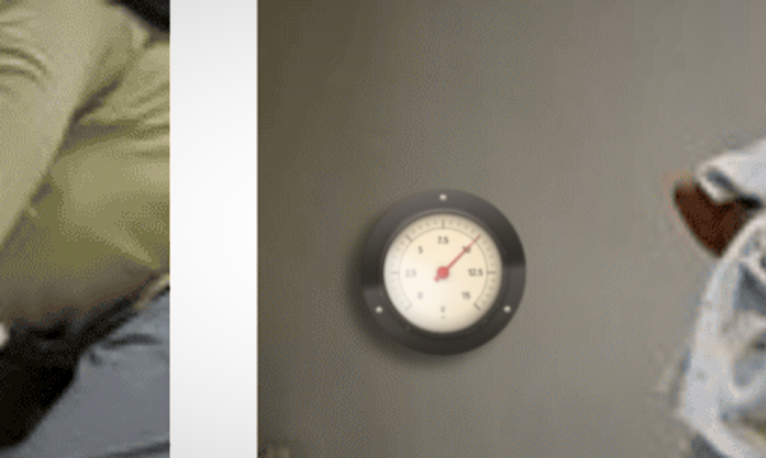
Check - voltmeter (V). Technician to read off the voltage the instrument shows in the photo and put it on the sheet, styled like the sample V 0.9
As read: V 10
